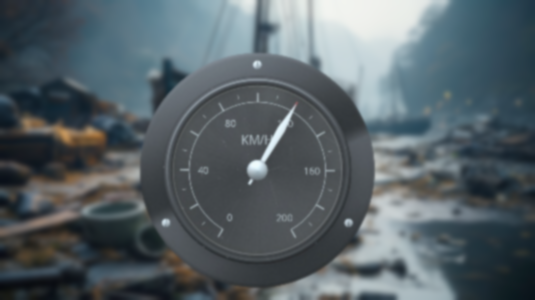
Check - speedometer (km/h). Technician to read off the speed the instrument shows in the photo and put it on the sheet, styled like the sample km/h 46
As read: km/h 120
